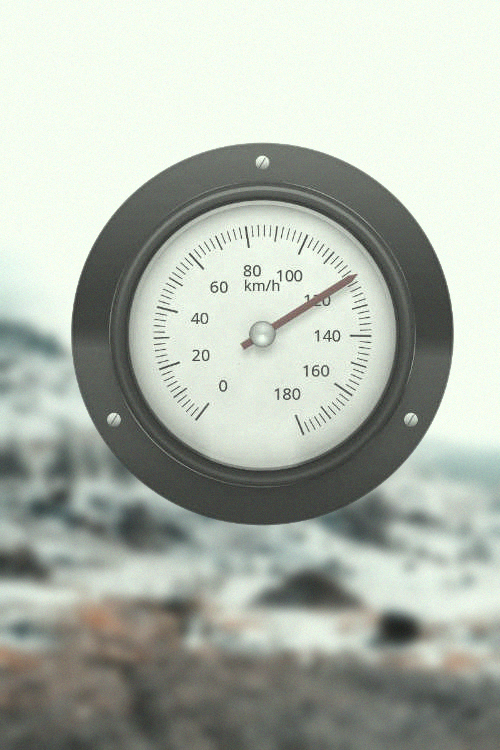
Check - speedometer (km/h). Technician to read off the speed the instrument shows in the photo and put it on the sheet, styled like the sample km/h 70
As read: km/h 120
